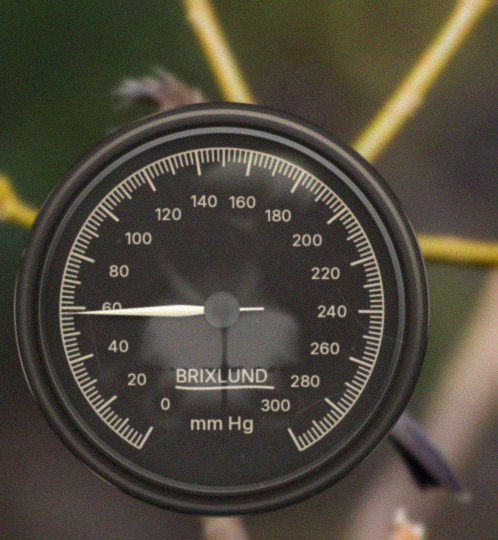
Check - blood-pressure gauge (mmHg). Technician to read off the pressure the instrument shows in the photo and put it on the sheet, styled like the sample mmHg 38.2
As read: mmHg 58
